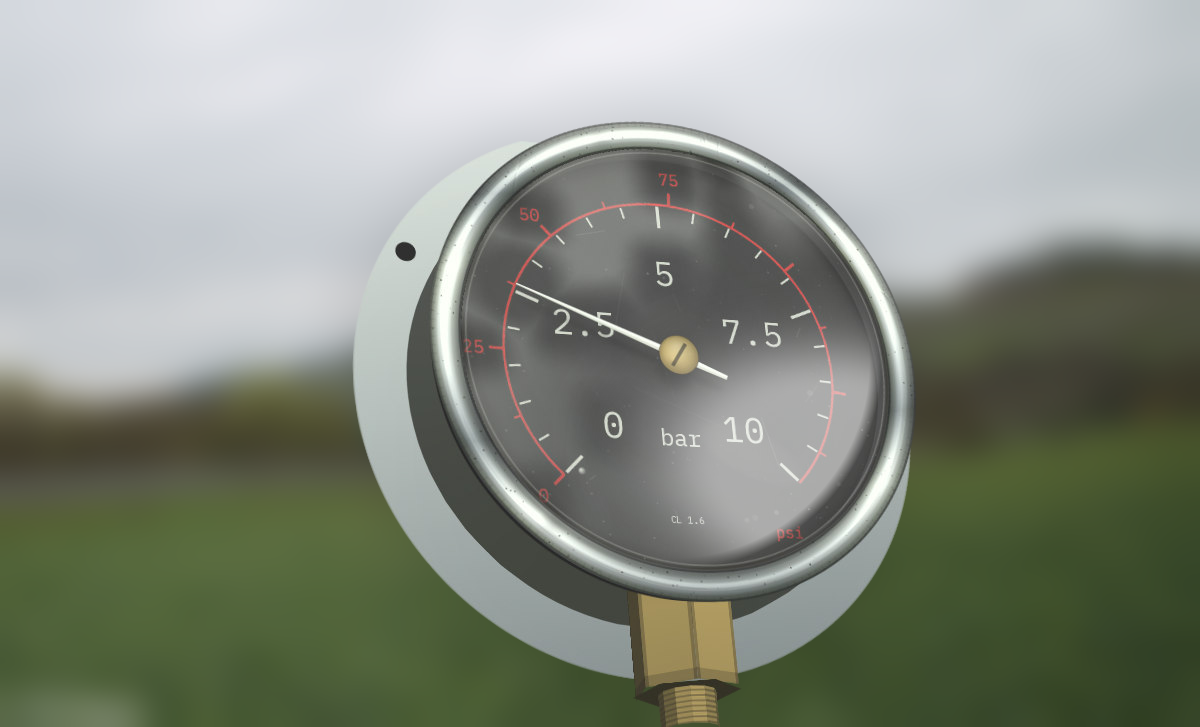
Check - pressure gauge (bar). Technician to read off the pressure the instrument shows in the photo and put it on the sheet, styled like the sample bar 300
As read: bar 2.5
